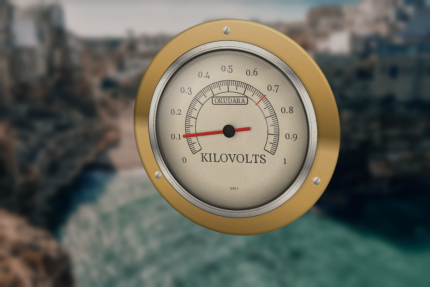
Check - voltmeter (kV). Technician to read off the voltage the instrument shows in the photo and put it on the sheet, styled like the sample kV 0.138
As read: kV 0.1
